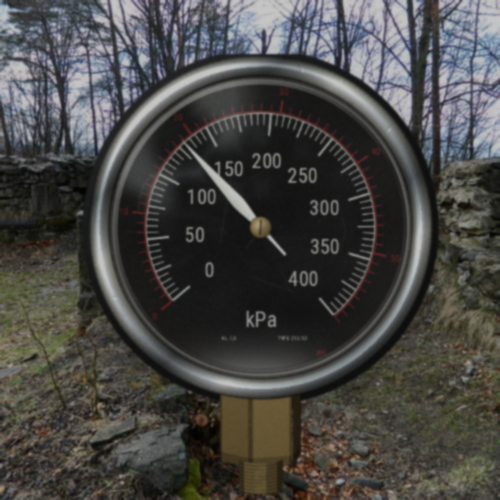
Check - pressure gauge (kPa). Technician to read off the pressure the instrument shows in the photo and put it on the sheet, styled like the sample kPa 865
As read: kPa 130
